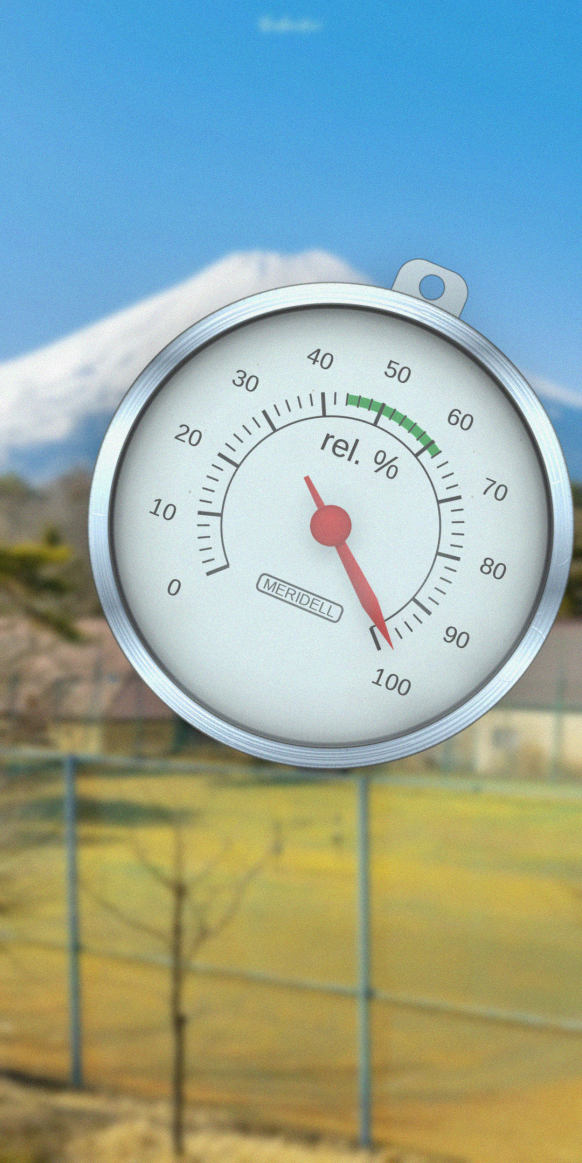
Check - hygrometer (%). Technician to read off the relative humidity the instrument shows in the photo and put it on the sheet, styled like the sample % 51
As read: % 98
